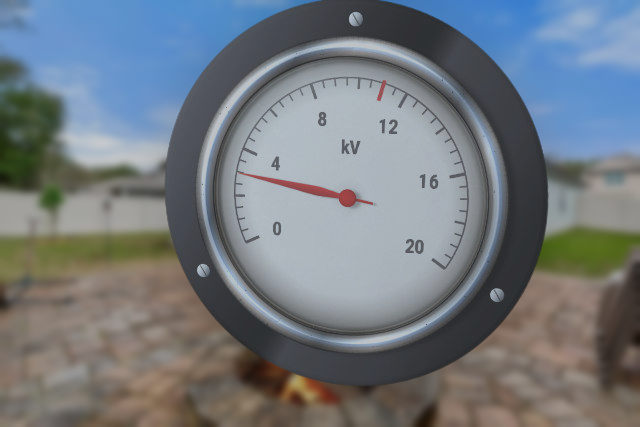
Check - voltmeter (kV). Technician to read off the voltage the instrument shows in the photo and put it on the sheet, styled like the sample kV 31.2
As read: kV 3
